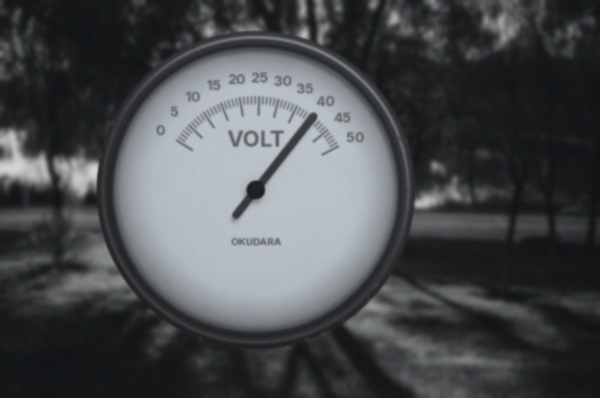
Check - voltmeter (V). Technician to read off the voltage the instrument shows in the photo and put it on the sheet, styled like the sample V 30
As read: V 40
